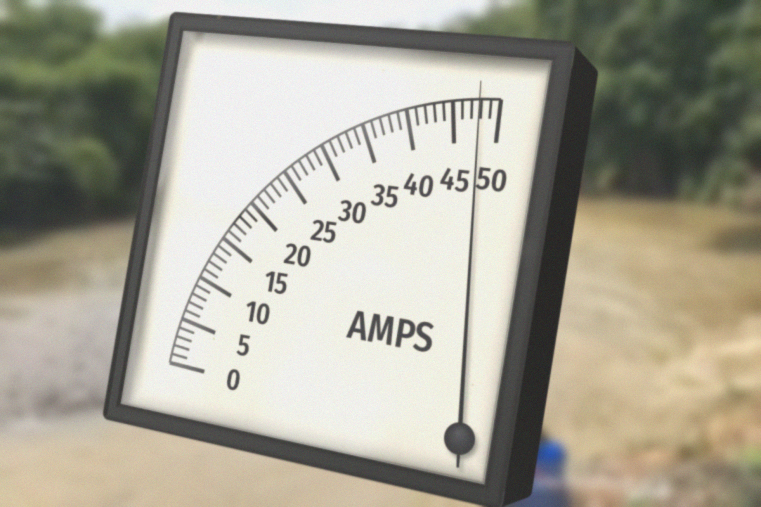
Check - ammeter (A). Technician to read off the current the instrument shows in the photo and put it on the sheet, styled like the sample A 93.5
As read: A 48
